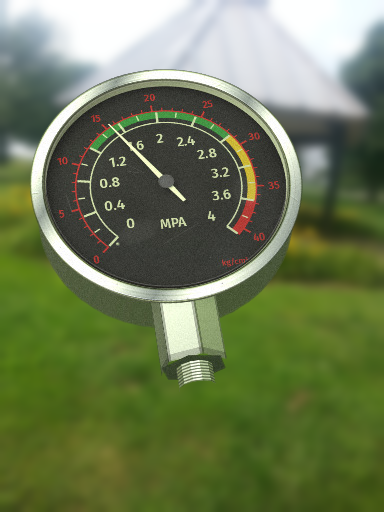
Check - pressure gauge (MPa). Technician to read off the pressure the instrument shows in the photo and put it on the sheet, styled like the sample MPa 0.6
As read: MPa 1.5
